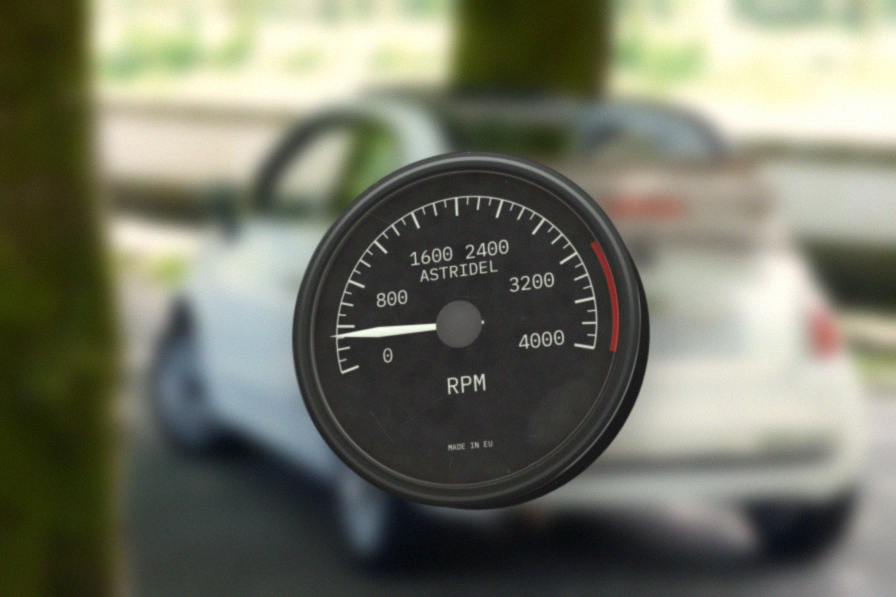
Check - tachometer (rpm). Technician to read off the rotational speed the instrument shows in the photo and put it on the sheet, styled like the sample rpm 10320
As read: rpm 300
